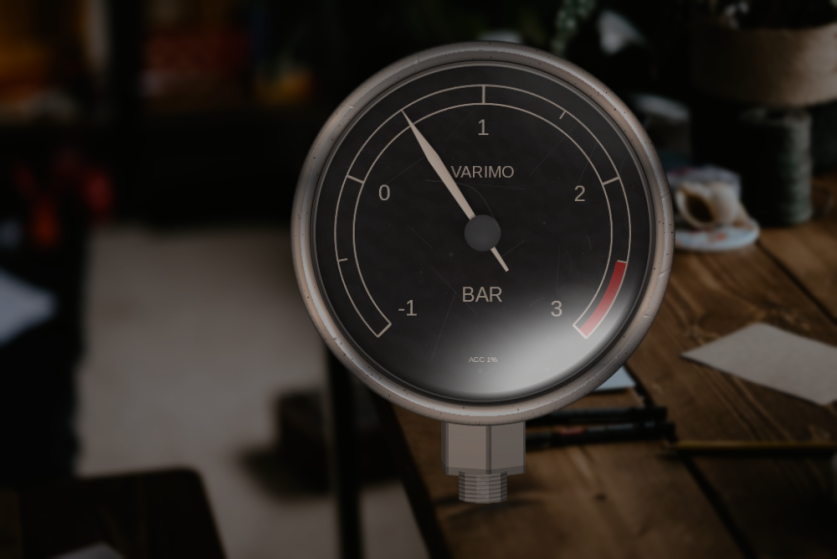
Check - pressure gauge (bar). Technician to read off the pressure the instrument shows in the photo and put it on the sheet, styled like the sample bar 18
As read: bar 0.5
